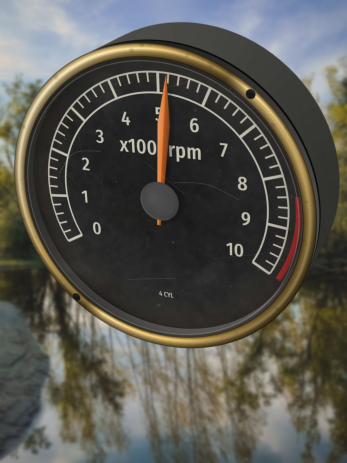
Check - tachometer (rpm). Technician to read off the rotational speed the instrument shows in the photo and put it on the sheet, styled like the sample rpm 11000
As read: rpm 5200
